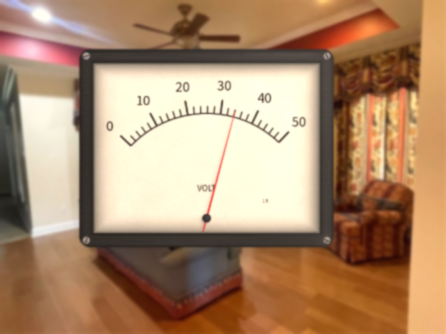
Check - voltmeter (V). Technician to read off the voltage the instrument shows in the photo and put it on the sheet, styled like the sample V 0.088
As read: V 34
